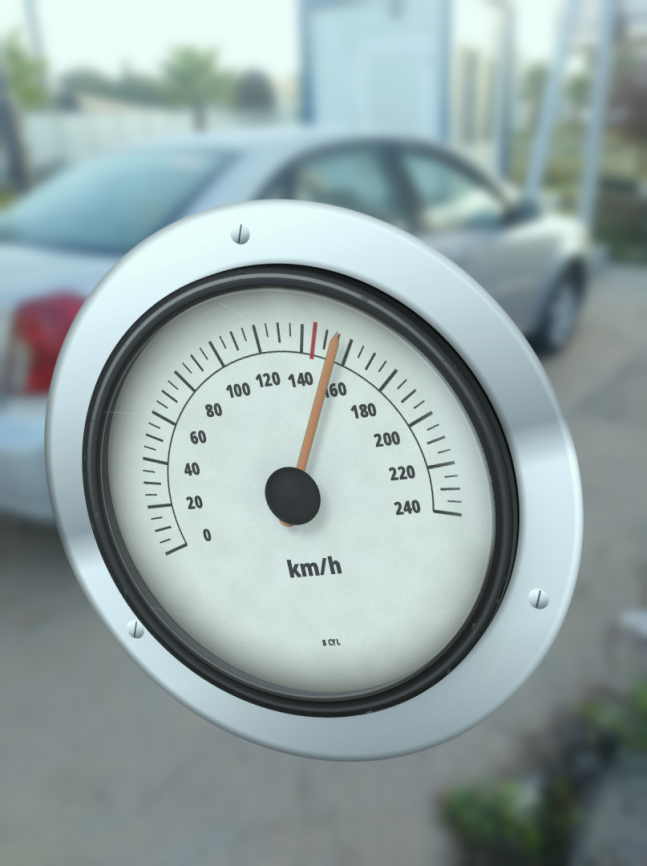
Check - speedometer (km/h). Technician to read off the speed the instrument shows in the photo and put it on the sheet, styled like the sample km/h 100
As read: km/h 155
